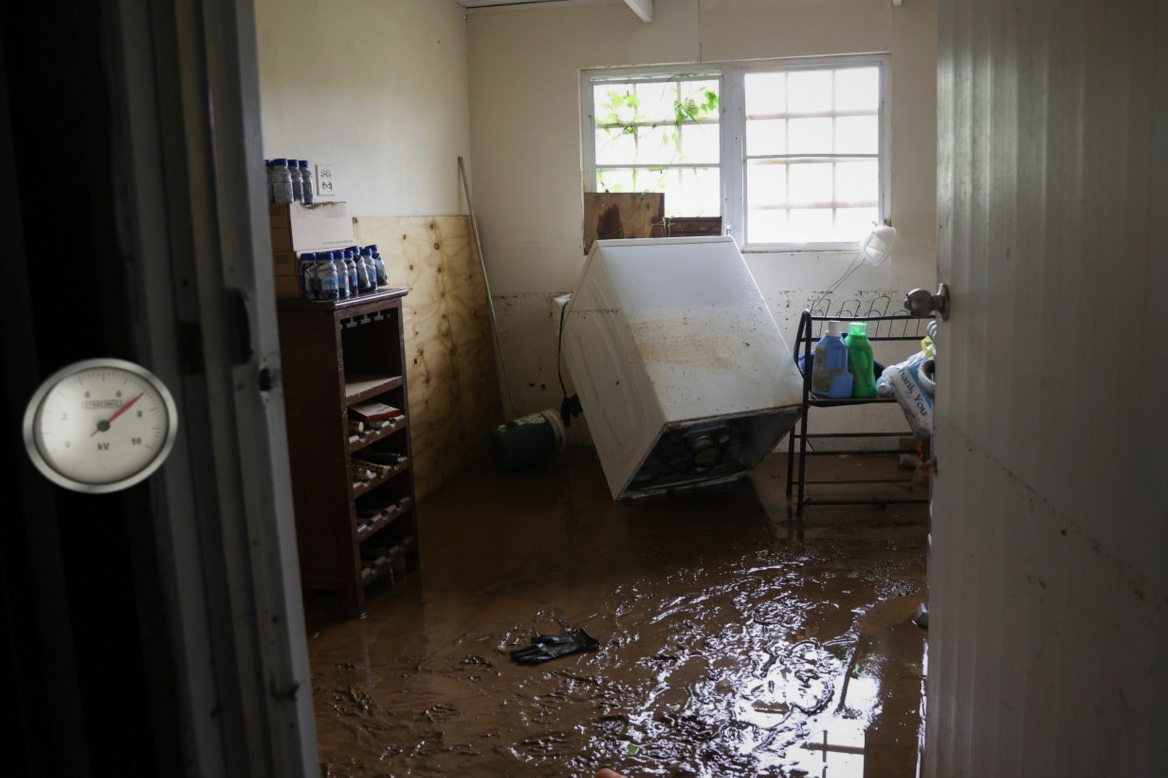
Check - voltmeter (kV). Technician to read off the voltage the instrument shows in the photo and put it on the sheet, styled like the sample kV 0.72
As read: kV 7
